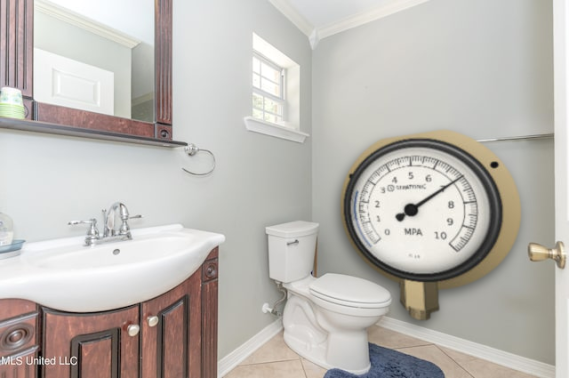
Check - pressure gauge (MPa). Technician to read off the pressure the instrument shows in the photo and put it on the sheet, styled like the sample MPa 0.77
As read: MPa 7
